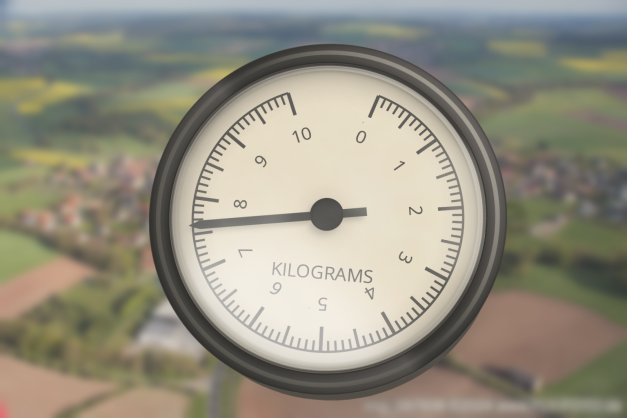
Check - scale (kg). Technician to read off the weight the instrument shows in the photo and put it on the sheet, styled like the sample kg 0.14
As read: kg 7.6
